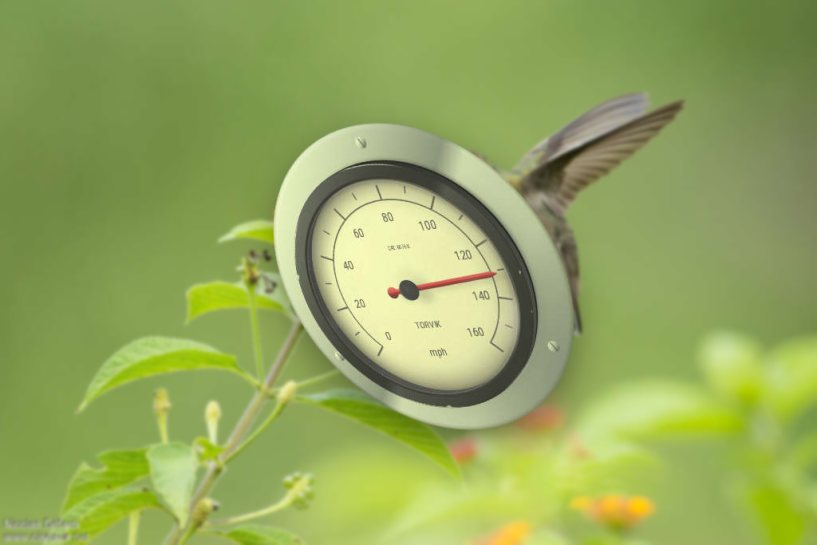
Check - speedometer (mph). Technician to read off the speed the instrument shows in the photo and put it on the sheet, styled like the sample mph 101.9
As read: mph 130
